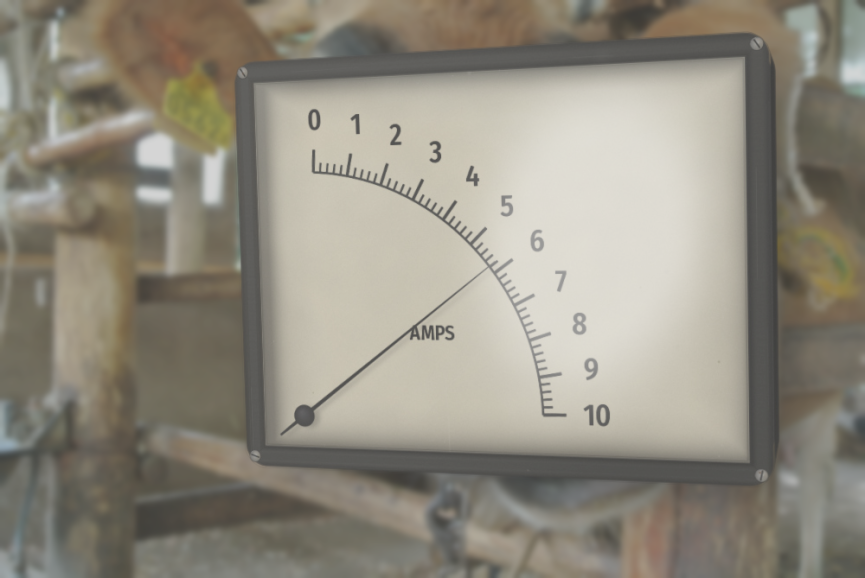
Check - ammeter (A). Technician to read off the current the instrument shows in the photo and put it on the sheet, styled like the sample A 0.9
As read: A 5.8
